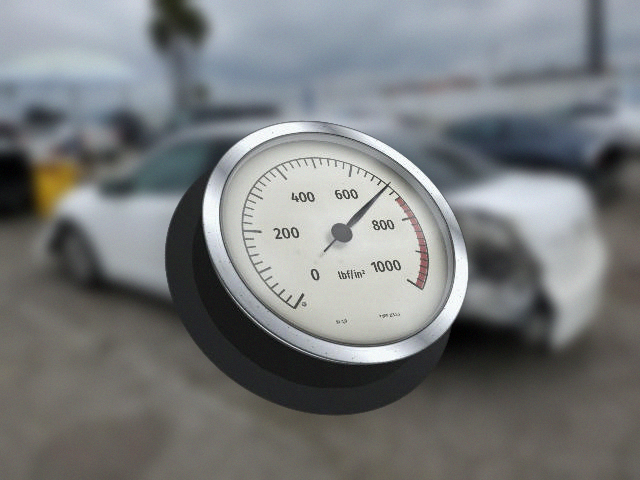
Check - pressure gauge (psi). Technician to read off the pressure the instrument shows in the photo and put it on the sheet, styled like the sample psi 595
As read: psi 700
